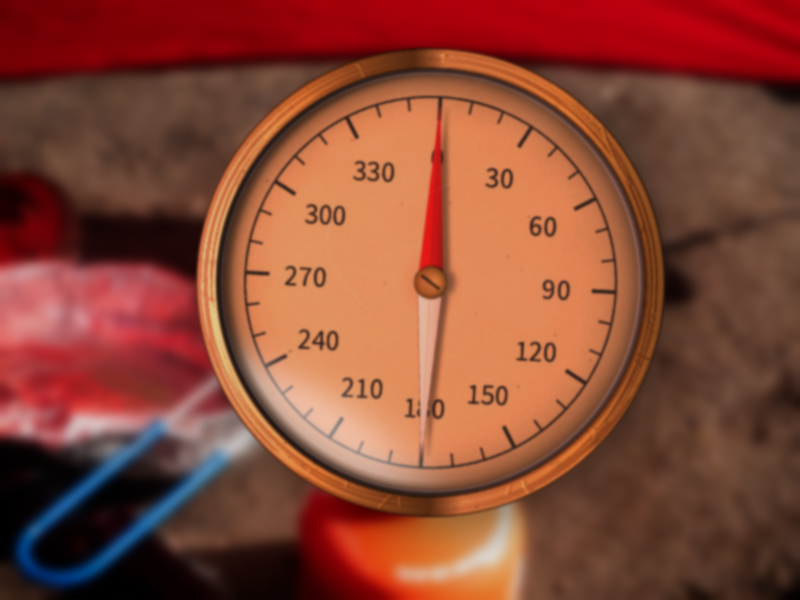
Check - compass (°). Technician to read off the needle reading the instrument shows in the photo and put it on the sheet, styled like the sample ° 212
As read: ° 0
